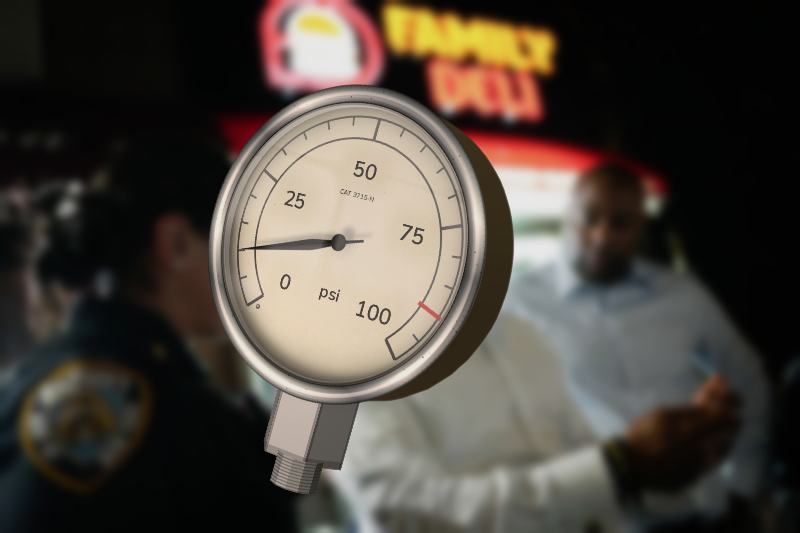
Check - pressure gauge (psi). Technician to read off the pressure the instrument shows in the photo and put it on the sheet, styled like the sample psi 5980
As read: psi 10
